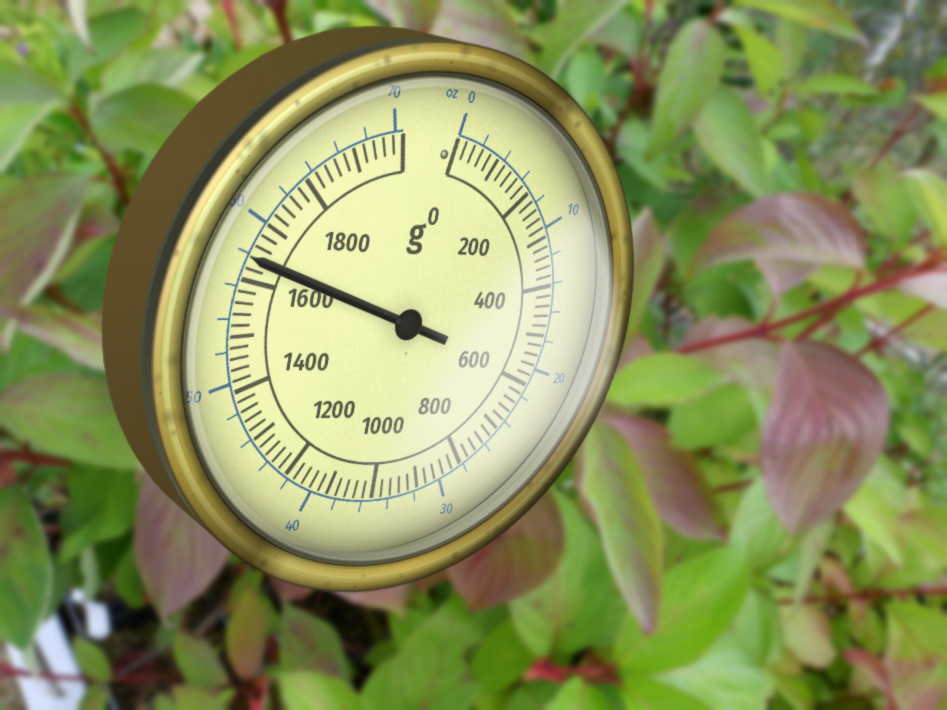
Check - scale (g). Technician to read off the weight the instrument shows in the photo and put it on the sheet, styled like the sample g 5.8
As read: g 1640
